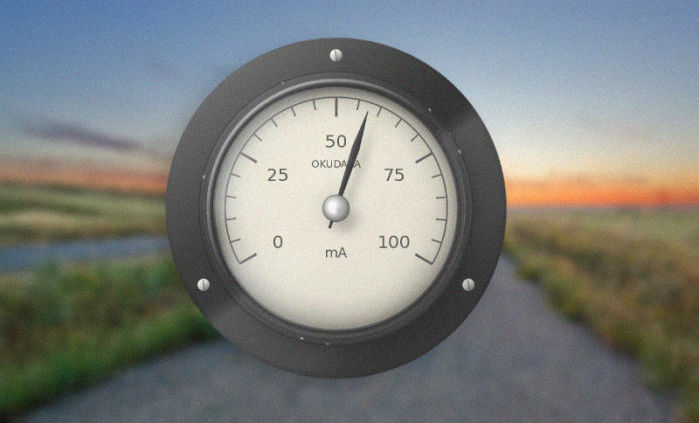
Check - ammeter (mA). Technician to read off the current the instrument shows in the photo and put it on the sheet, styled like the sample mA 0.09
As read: mA 57.5
